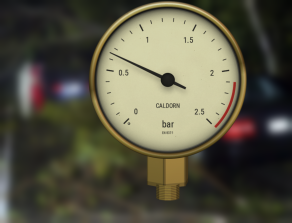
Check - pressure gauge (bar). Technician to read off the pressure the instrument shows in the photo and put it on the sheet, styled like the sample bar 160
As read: bar 0.65
